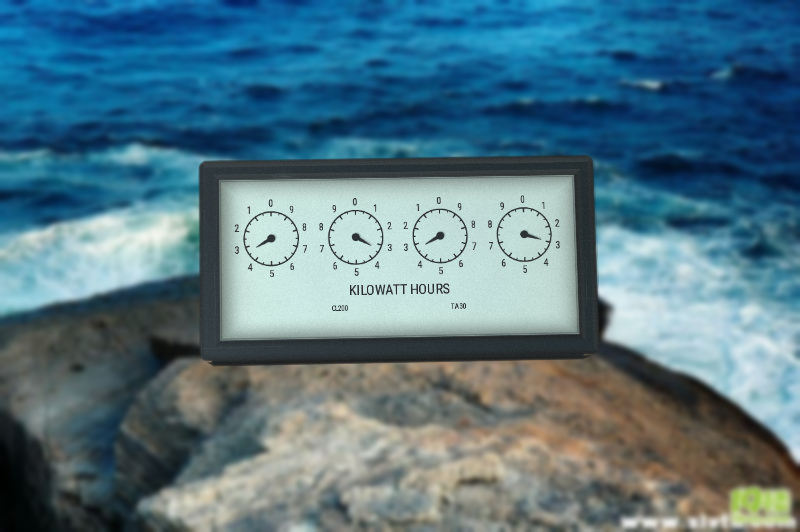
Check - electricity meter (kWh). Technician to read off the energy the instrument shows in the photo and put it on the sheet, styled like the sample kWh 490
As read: kWh 3333
